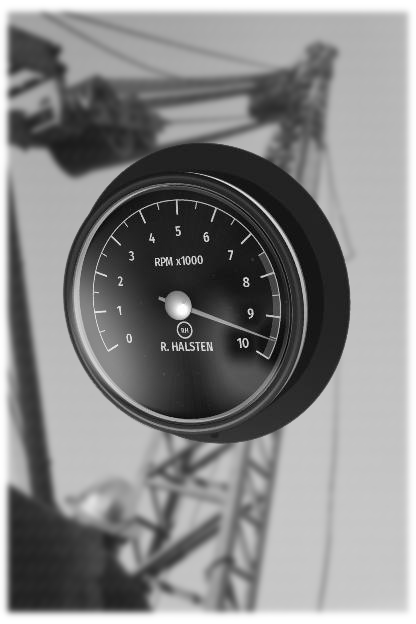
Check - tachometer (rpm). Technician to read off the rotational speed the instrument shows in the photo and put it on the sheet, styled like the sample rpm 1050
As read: rpm 9500
